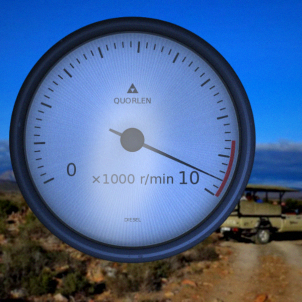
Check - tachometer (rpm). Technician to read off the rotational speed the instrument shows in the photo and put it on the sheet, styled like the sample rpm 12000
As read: rpm 9600
